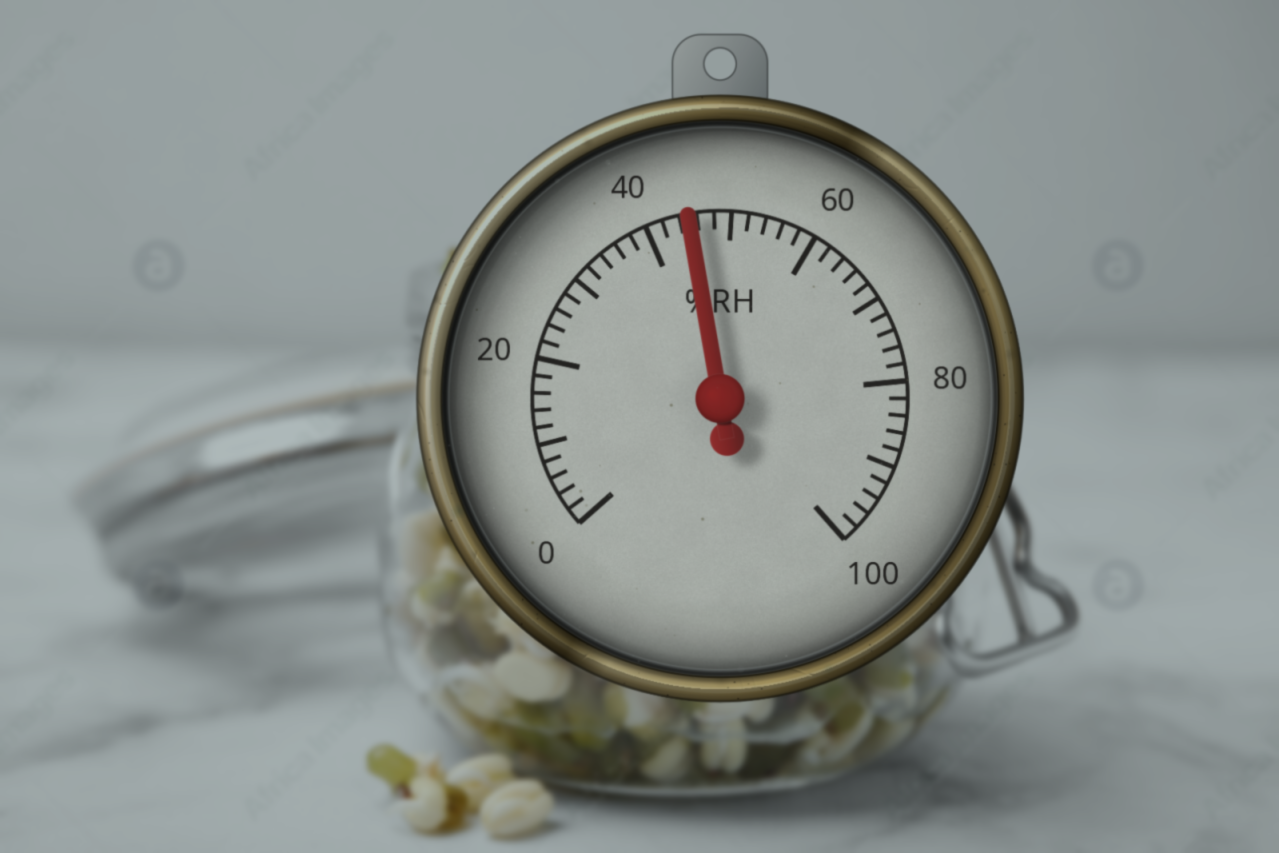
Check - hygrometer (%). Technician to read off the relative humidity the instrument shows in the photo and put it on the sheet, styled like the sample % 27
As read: % 45
